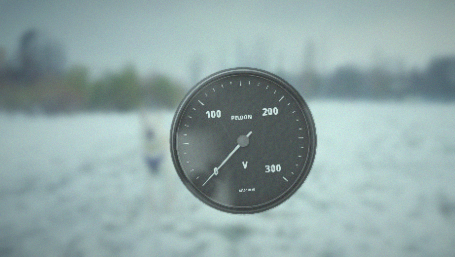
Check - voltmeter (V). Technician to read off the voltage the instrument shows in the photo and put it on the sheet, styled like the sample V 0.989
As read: V 0
